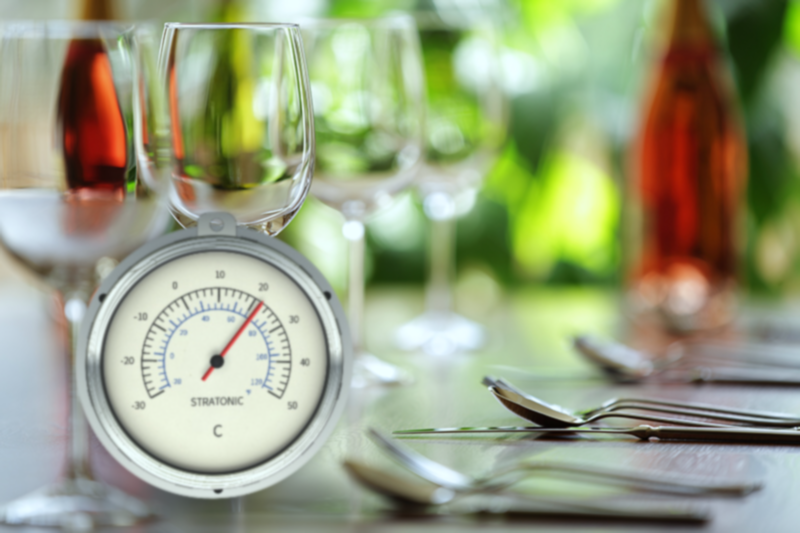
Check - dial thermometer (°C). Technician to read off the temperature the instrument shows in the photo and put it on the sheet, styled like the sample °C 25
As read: °C 22
